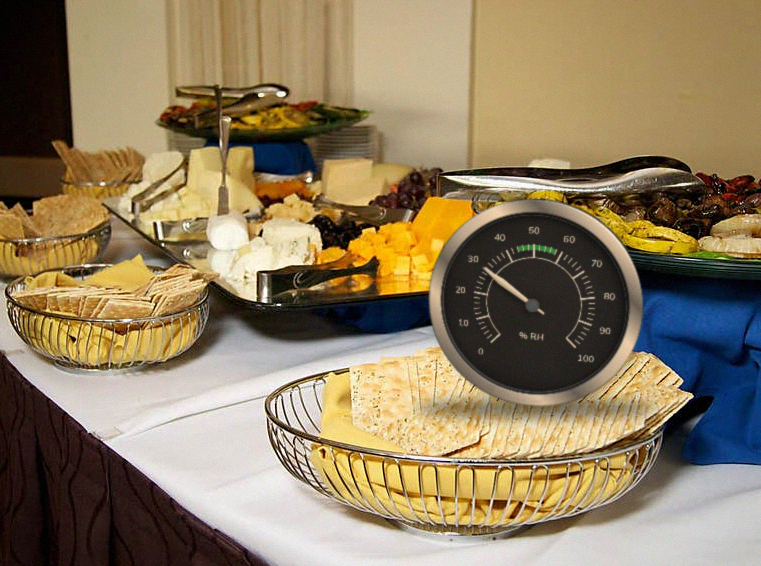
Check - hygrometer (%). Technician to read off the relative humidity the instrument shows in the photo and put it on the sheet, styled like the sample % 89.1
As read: % 30
